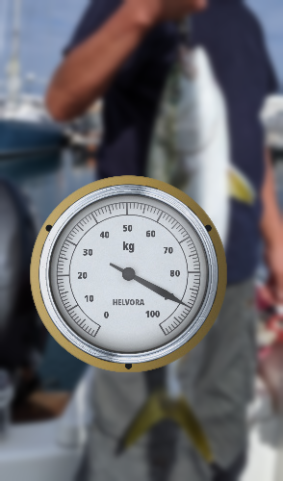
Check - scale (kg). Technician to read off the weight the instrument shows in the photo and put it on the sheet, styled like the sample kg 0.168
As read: kg 90
